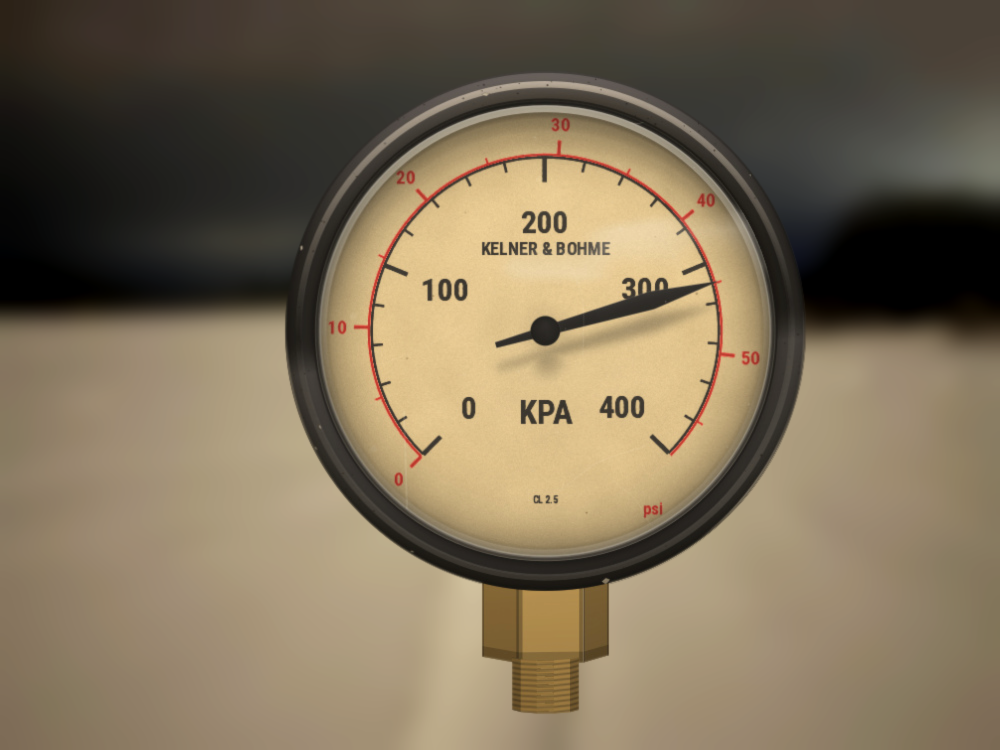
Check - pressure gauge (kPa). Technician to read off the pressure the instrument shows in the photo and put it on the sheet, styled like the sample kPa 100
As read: kPa 310
